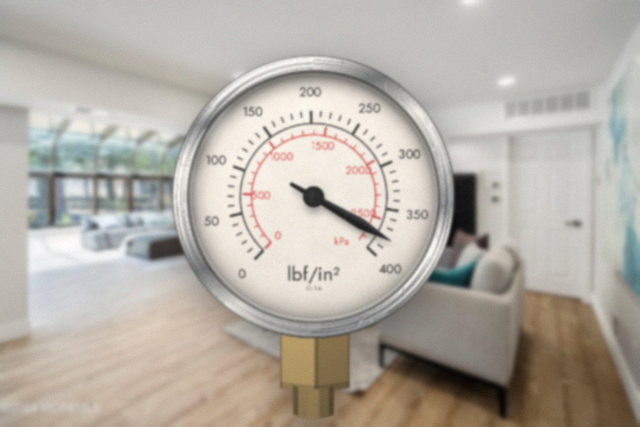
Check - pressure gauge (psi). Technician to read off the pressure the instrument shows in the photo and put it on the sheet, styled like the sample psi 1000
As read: psi 380
